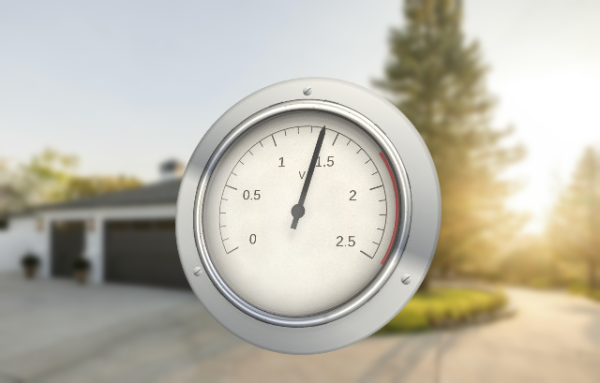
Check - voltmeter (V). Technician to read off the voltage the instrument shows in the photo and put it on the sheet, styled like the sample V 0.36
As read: V 1.4
